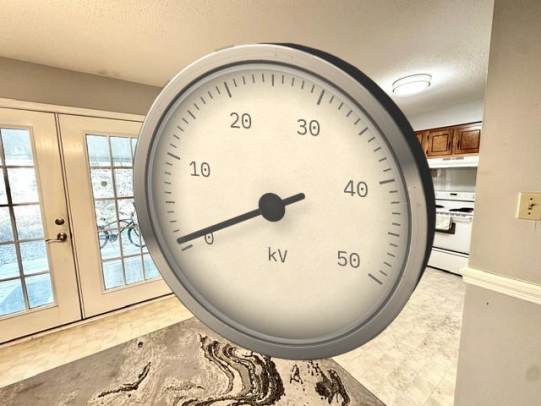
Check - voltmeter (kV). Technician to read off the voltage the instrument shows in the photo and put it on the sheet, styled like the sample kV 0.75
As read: kV 1
